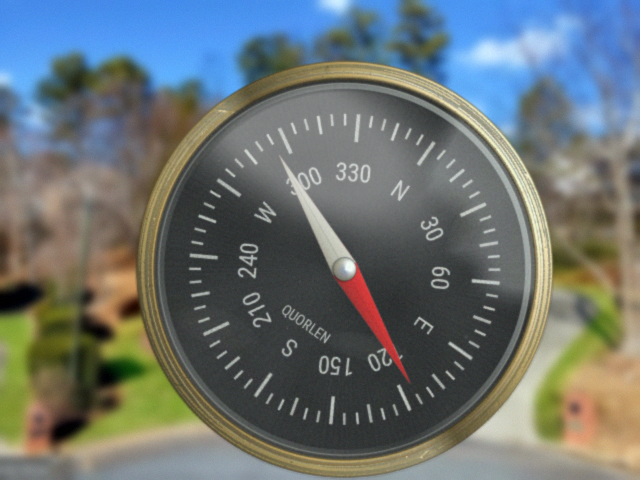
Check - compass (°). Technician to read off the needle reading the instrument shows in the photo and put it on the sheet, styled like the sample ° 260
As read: ° 115
